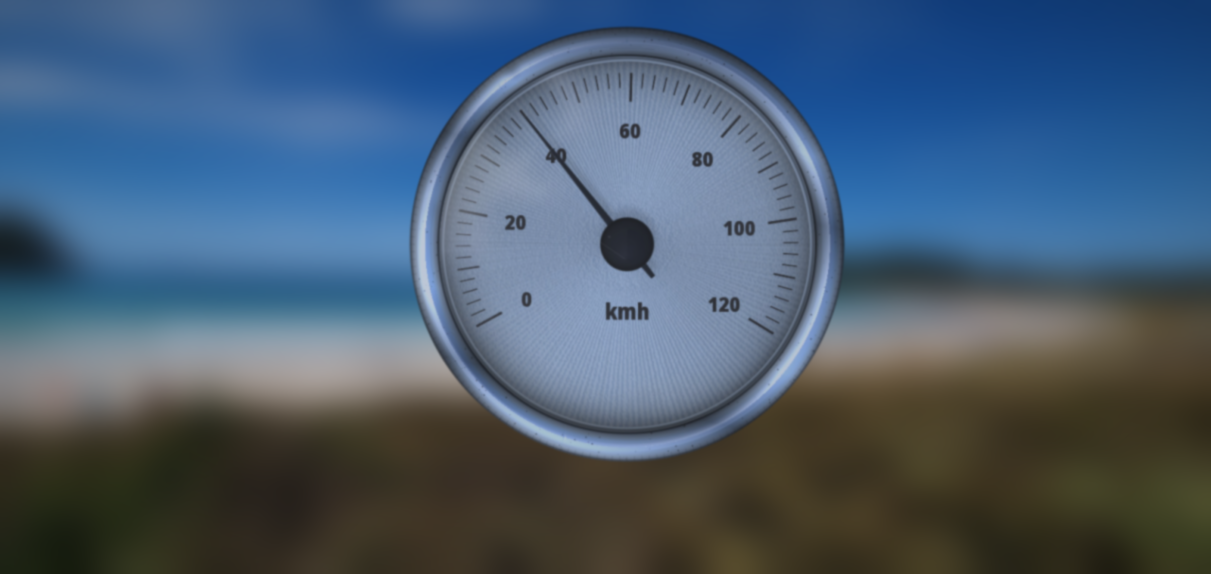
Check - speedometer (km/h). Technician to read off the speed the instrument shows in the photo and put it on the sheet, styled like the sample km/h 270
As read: km/h 40
